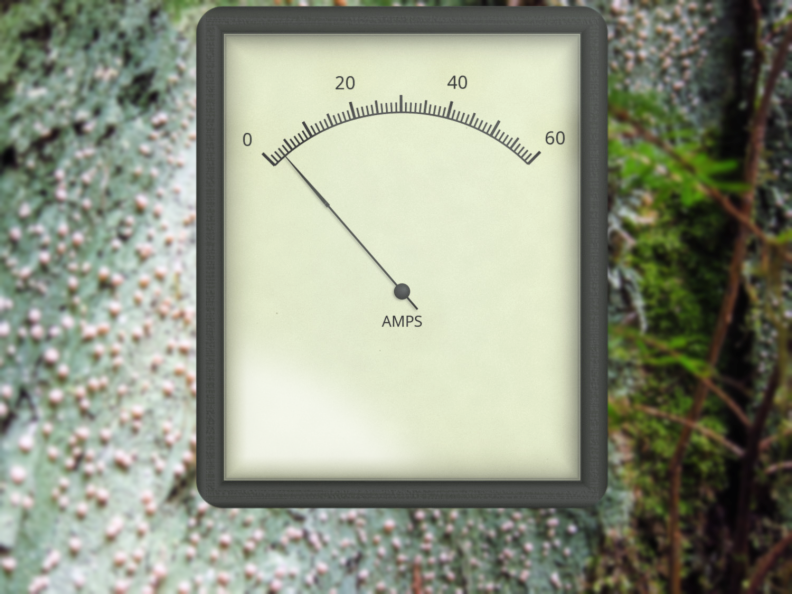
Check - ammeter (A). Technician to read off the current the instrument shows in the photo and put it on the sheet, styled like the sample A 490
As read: A 3
